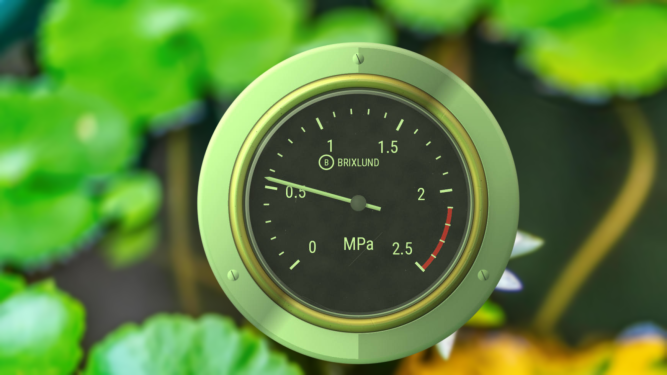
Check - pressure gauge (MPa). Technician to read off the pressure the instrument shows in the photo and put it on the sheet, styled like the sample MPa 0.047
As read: MPa 0.55
